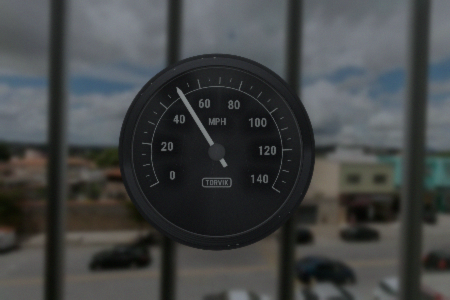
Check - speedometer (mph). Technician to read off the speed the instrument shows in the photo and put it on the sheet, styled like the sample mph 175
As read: mph 50
